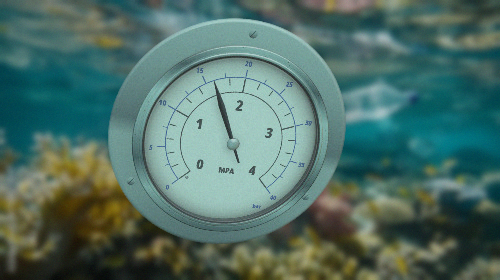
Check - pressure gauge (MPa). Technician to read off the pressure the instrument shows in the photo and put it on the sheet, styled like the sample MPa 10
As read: MPa 1.6
